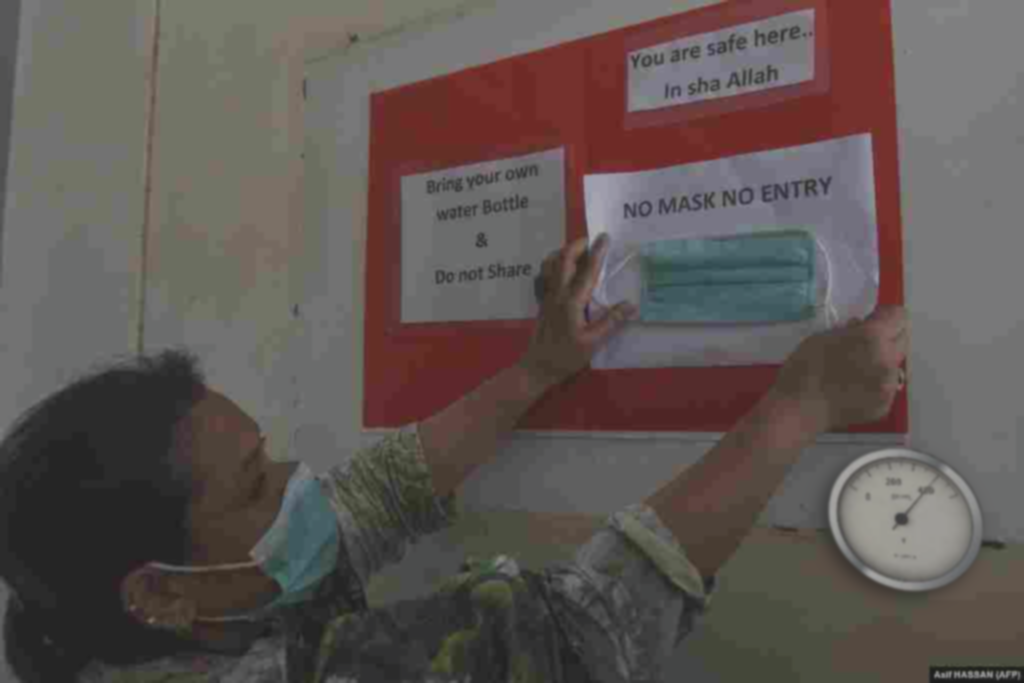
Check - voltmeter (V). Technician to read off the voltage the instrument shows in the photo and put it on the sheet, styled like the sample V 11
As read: V 400
